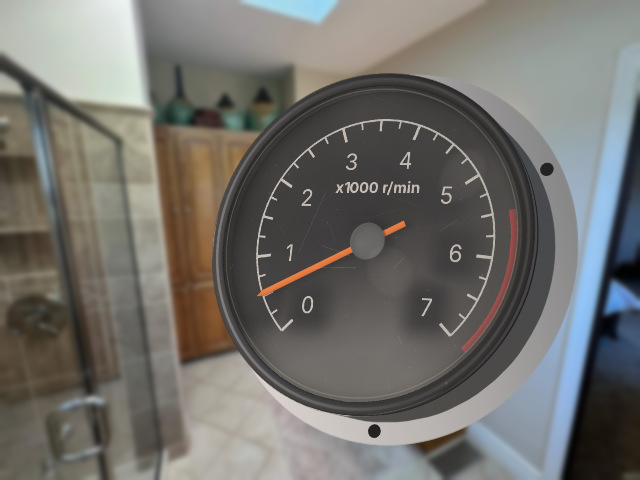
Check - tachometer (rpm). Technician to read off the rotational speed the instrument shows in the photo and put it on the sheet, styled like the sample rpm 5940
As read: rpm 500
